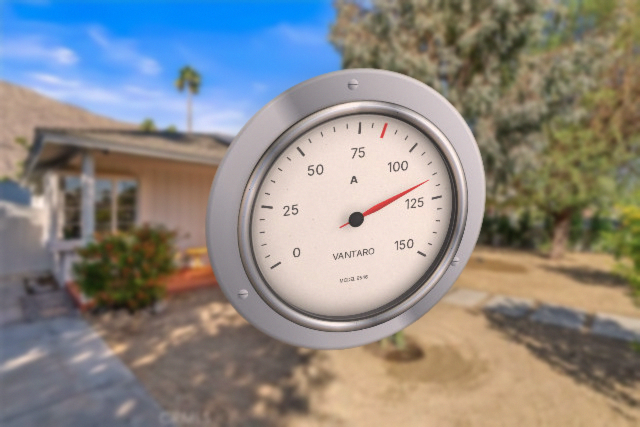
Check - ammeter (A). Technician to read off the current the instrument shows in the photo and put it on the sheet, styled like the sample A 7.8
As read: A 115
